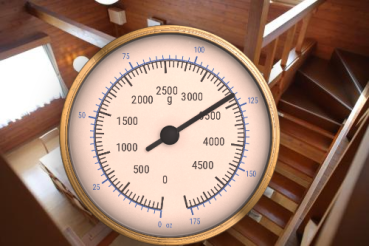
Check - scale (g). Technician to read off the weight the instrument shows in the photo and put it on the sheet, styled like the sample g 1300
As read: g 3400
